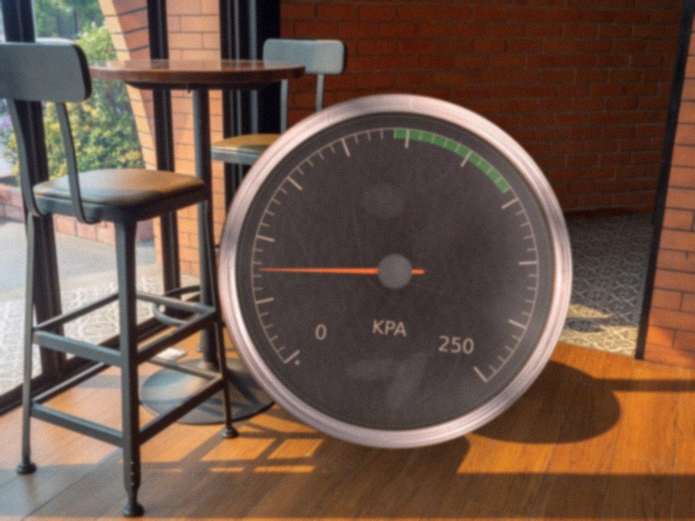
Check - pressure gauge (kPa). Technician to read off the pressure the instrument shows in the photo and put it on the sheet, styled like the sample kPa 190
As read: kPa 37.5
